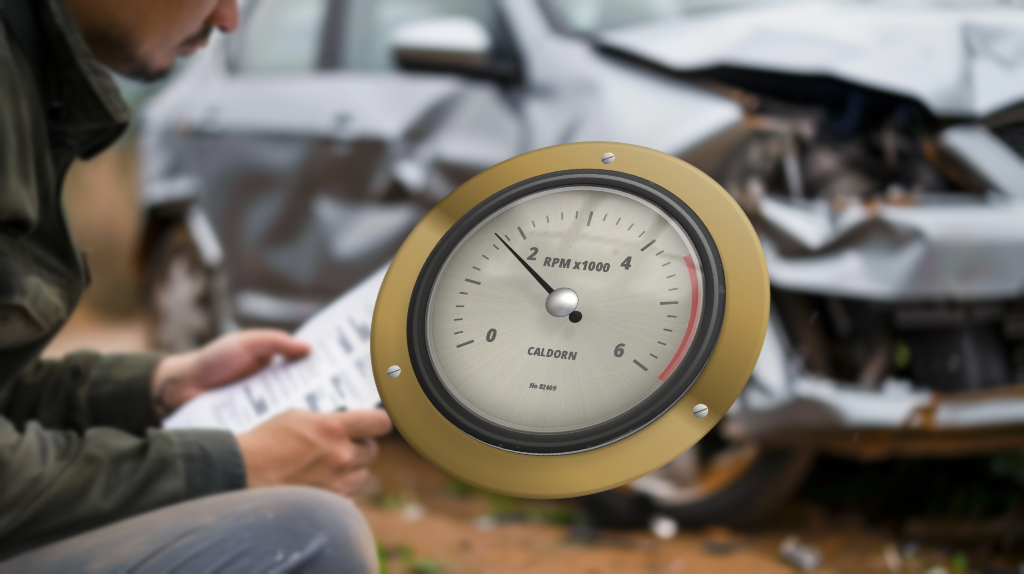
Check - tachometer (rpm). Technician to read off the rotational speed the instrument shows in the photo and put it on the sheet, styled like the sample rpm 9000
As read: rpm 1700
